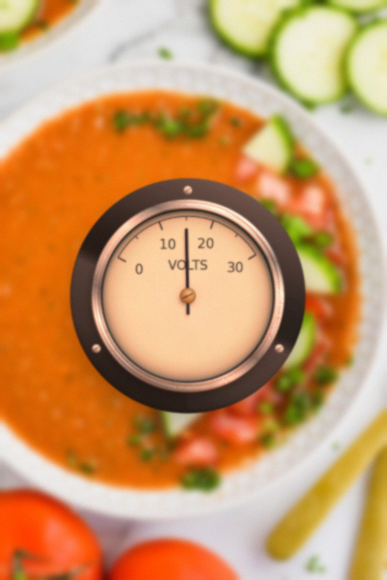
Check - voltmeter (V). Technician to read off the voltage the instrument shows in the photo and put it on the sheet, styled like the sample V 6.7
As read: V 15
